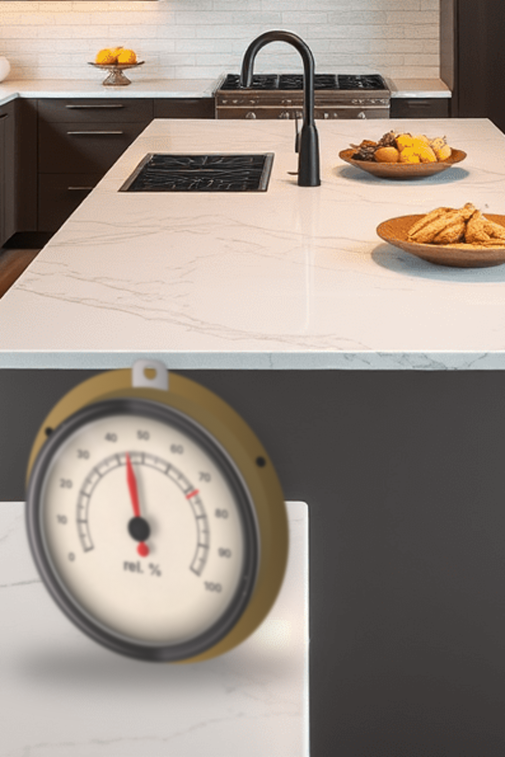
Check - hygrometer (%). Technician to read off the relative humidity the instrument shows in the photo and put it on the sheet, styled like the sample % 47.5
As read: % 45
